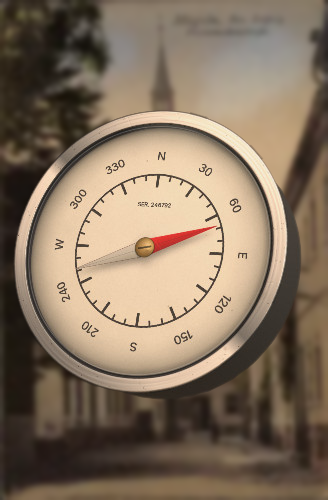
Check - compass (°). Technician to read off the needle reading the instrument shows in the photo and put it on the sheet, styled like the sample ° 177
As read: ° 70
